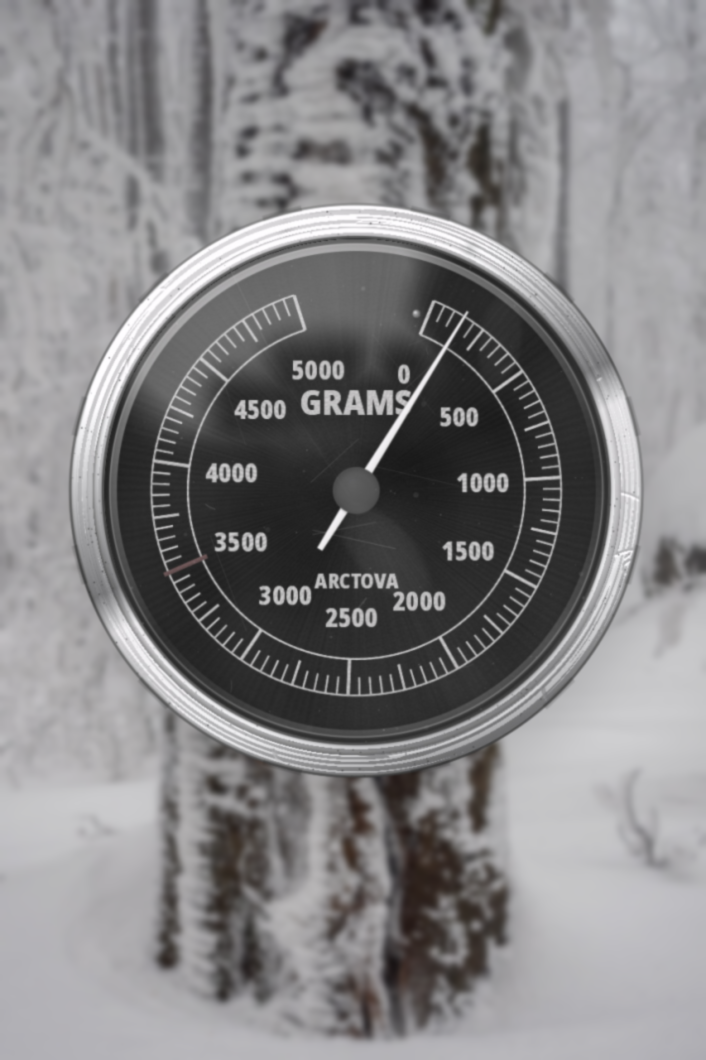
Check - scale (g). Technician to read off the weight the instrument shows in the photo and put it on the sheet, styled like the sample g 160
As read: g 150
